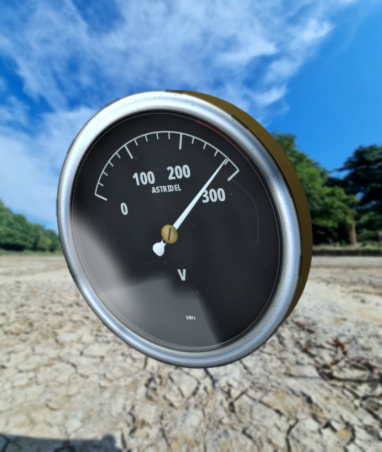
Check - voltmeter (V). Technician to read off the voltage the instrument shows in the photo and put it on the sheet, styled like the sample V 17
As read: V 280
